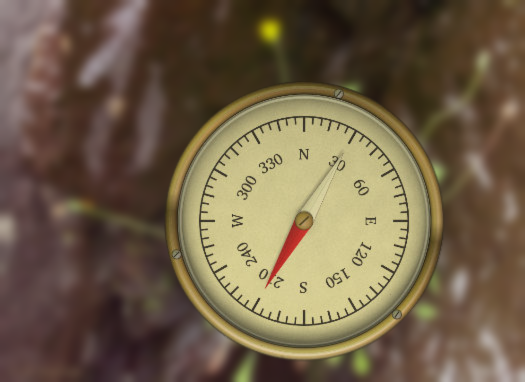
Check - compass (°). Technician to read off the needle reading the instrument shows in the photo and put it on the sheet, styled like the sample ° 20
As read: ° 210
